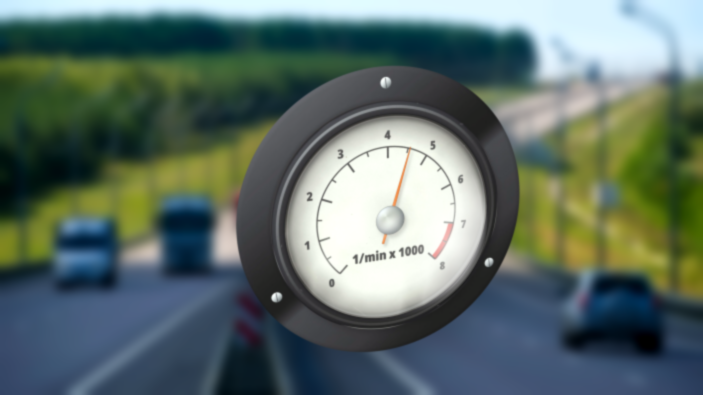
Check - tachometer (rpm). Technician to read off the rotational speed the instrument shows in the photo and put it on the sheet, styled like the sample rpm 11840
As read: rpm 4500
